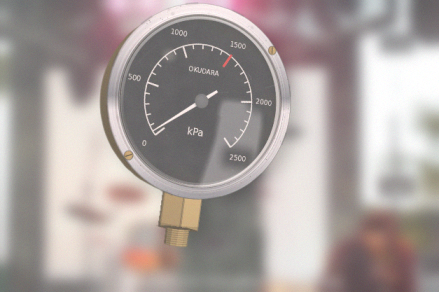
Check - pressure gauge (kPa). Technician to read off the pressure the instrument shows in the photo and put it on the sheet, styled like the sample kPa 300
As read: kPa 50
